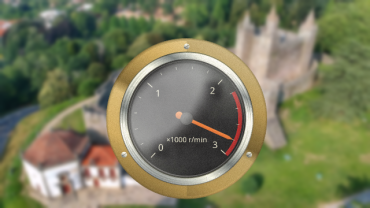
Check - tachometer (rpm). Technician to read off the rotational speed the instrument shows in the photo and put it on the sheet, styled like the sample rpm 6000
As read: rpm 2800
